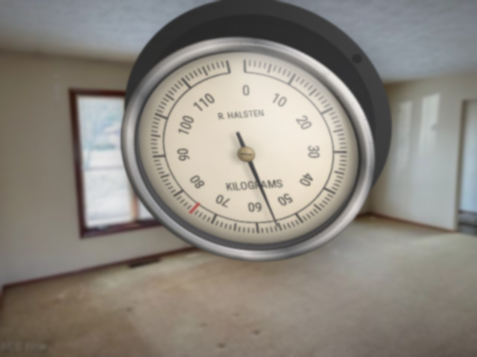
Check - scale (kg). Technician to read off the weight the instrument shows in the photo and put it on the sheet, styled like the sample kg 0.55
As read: kg 55
